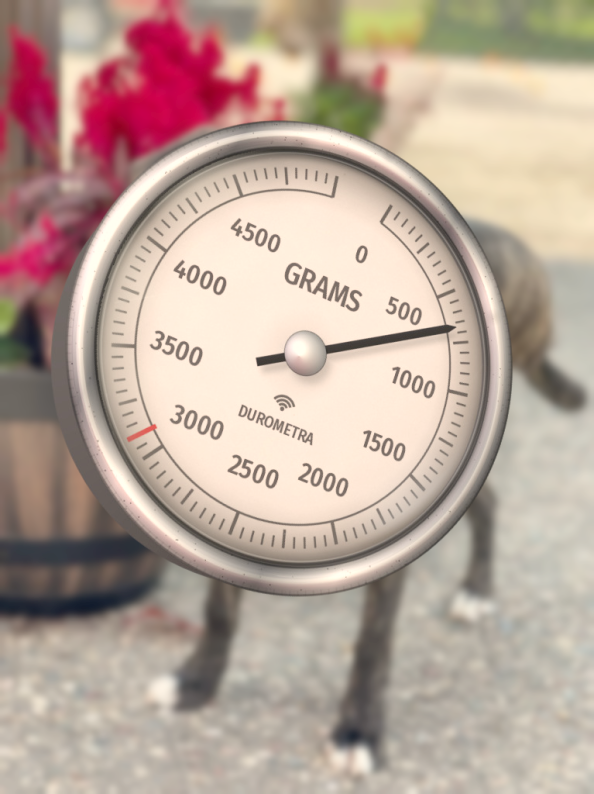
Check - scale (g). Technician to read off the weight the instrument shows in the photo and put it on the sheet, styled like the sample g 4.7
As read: g 675
